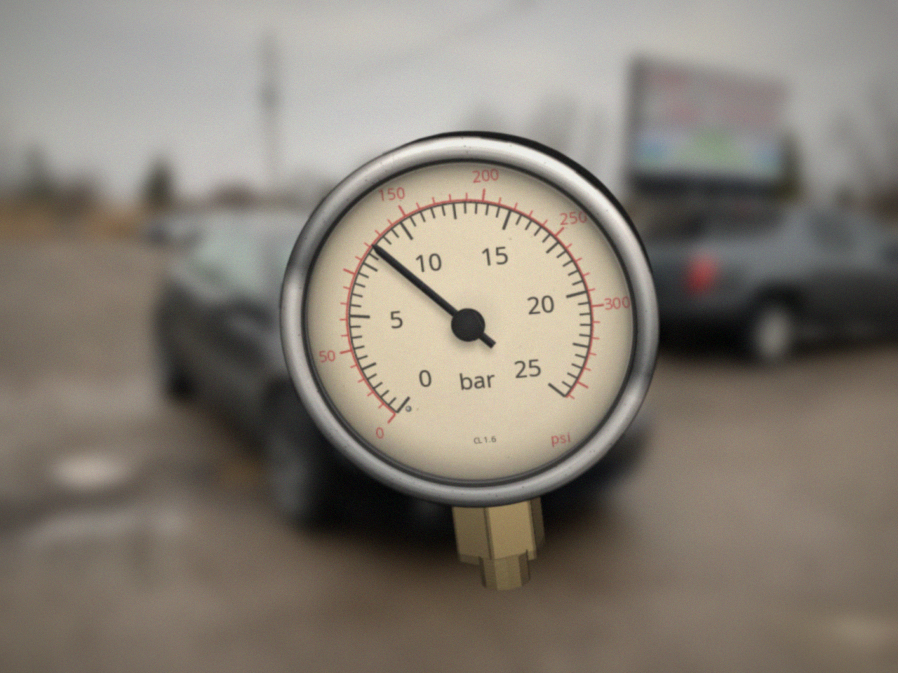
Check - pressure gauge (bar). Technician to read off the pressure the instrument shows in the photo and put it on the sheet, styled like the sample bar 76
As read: bar 8.5
